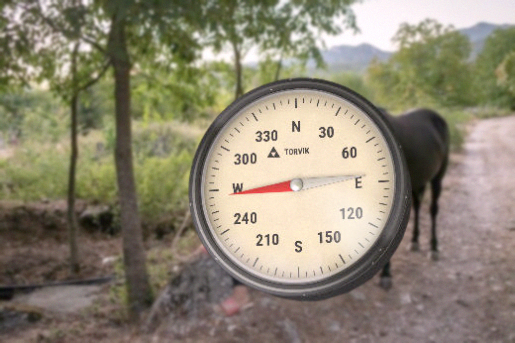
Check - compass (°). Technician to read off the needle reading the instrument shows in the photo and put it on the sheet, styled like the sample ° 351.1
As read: ° 265
